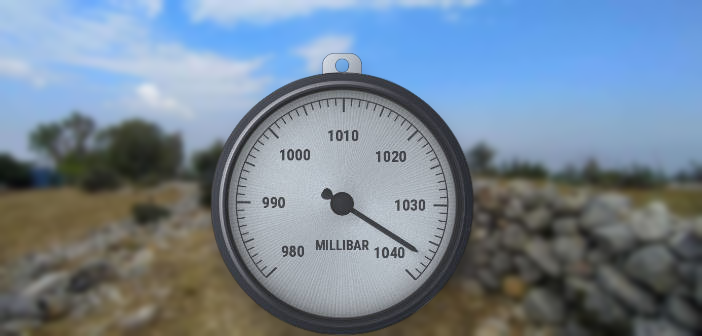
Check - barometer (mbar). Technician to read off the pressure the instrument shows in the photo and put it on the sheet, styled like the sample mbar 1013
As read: mbar 1037
